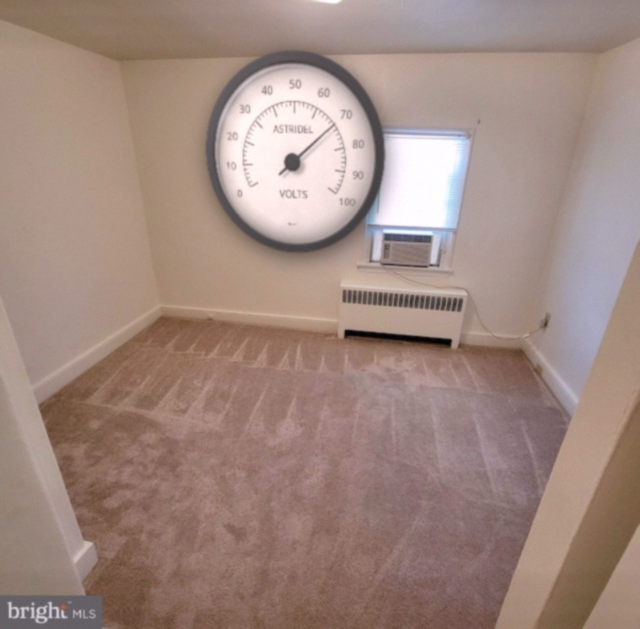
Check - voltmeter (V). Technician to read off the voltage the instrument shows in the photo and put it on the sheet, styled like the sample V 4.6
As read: V 70
